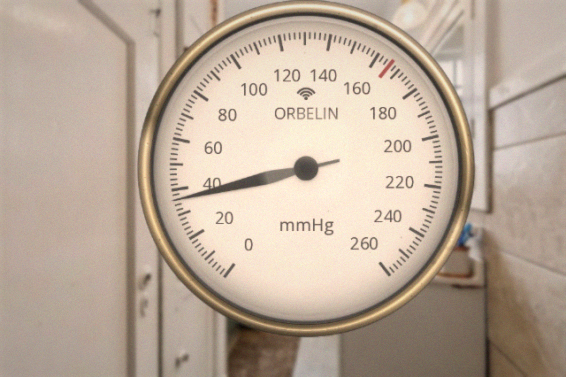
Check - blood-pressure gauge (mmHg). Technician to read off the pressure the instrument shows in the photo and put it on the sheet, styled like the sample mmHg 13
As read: mmHg 36
